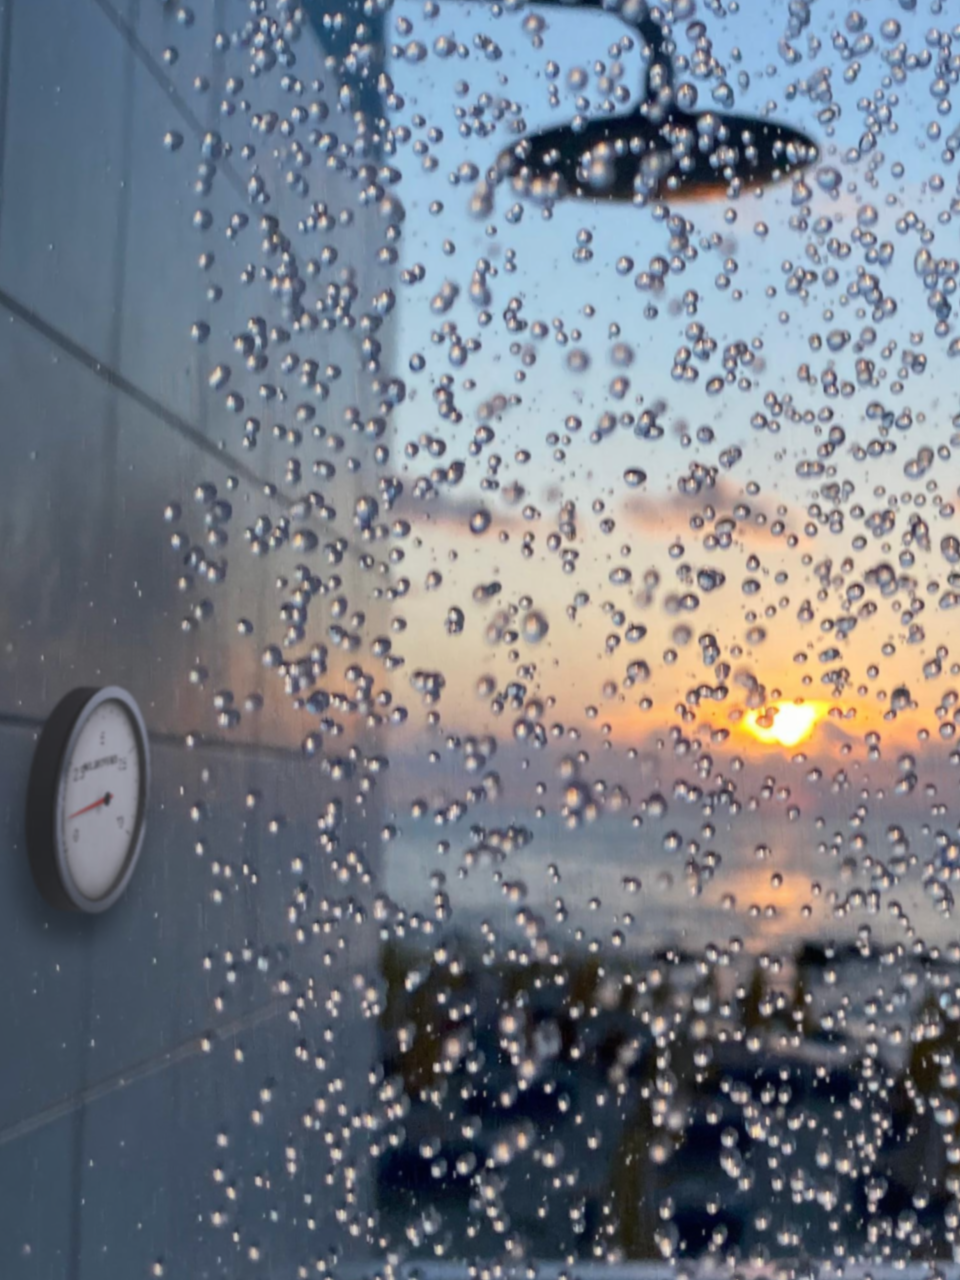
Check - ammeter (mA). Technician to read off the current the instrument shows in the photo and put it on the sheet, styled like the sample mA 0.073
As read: mA 1
